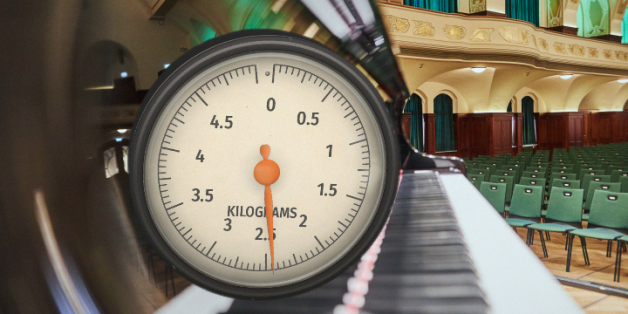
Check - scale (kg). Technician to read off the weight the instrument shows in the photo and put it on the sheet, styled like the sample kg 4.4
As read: kg 2.45
